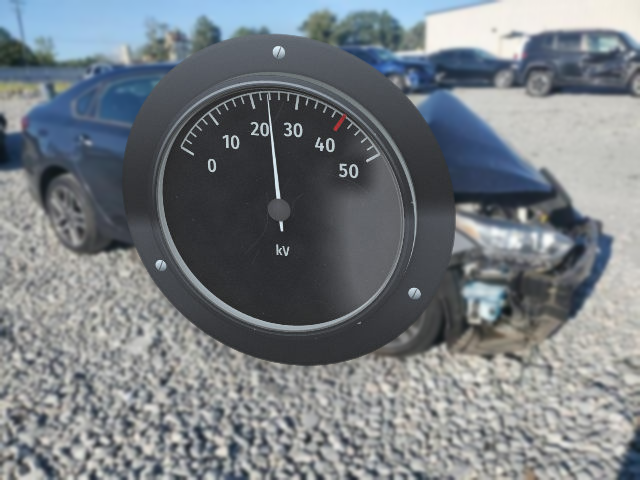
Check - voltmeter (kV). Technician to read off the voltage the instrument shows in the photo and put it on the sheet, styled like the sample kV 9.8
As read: kV 24
